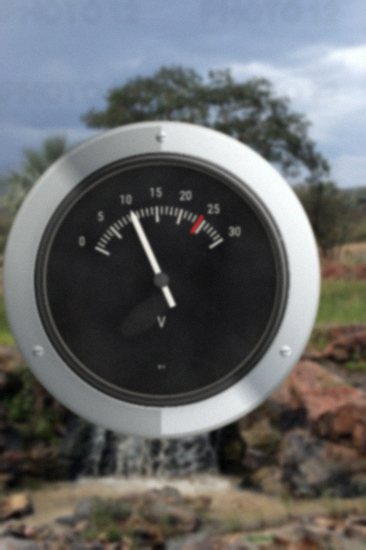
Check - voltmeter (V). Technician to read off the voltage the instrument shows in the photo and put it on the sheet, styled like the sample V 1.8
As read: V 10
